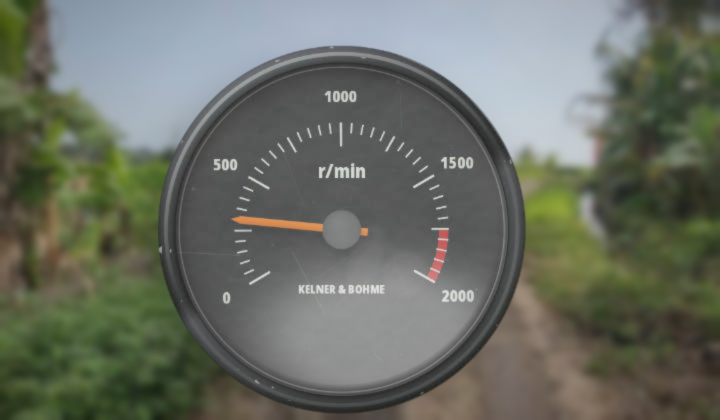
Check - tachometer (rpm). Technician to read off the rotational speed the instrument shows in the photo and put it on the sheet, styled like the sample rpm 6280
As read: rpm 300
